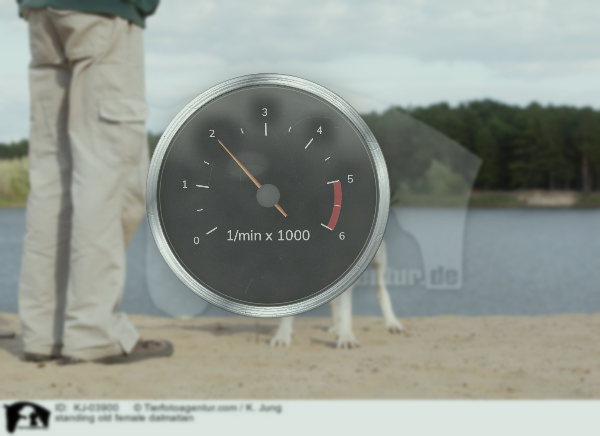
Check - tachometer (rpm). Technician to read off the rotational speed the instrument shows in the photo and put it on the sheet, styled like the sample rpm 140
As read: rpm 2000
